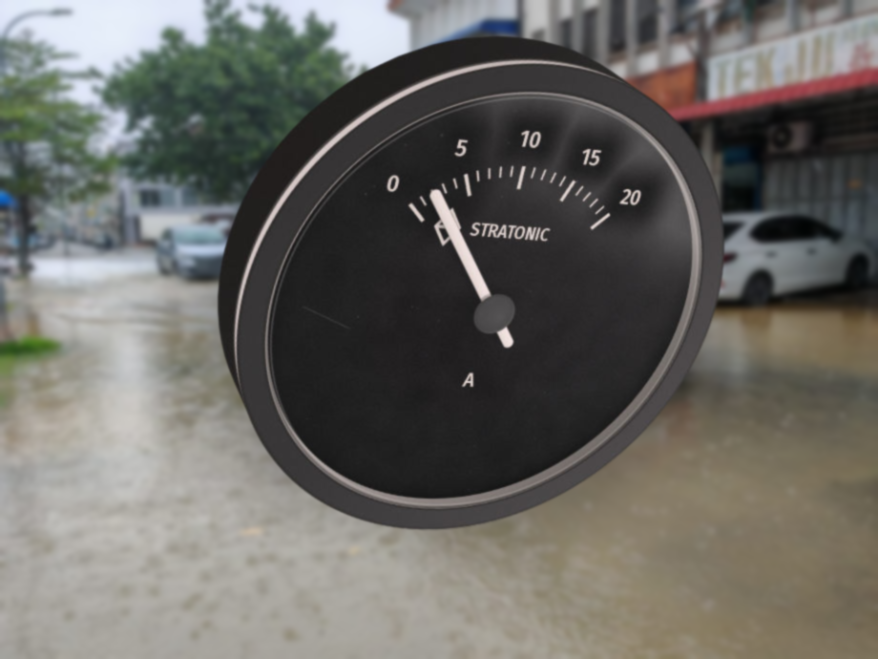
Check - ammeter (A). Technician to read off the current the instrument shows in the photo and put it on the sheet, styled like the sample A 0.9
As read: A 2
